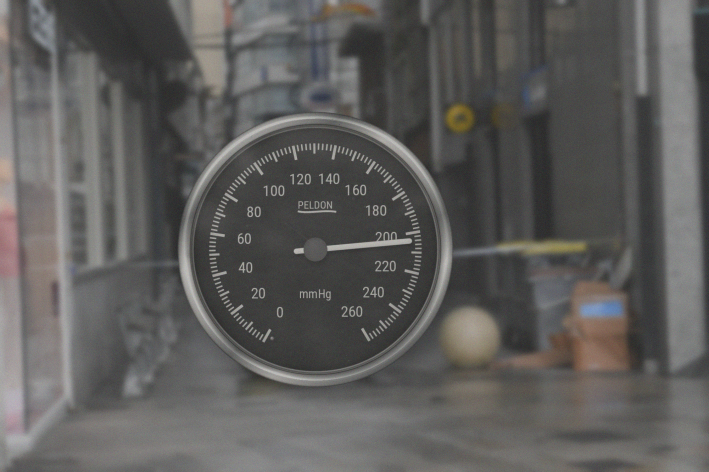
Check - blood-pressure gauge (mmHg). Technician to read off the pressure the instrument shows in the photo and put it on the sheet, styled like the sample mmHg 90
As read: mmHg 204
